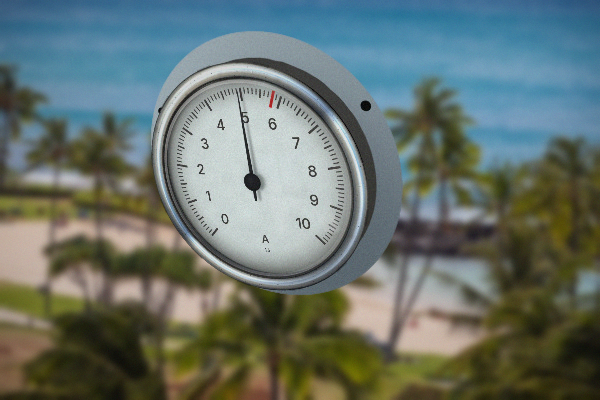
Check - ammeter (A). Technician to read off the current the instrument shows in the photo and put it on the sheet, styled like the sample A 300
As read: A 5
